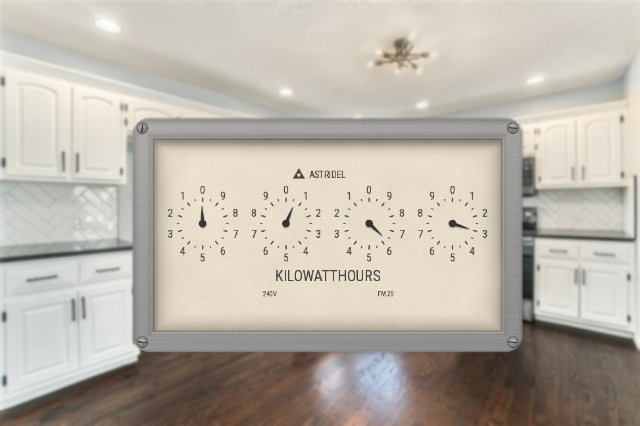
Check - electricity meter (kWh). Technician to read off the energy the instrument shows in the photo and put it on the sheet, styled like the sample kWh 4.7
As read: kWh 63
